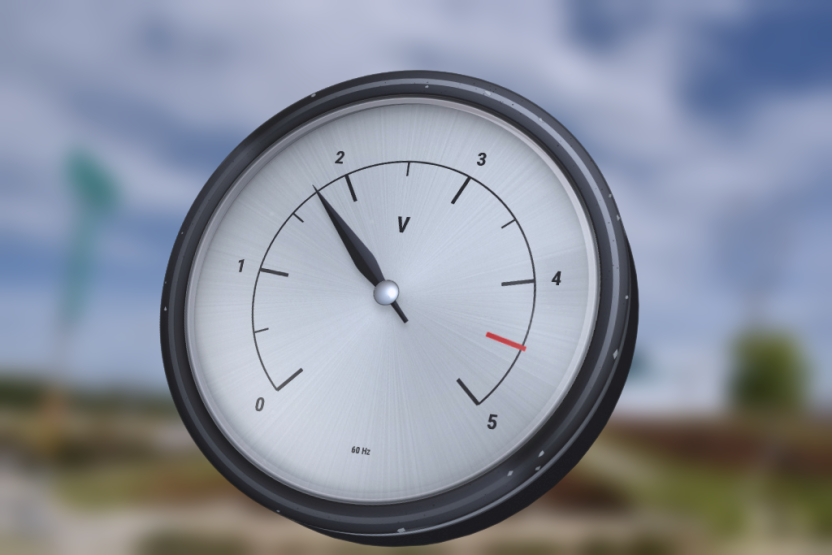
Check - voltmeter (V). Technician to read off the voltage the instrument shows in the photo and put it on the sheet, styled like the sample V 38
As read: V 1.75
